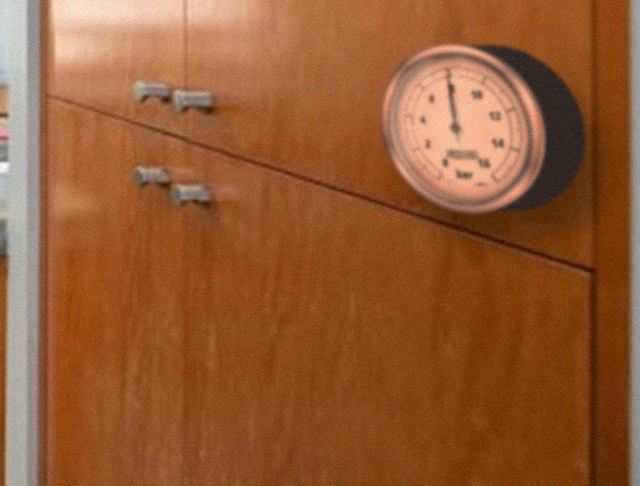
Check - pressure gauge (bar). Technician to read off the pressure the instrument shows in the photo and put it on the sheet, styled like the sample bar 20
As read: bar 8
